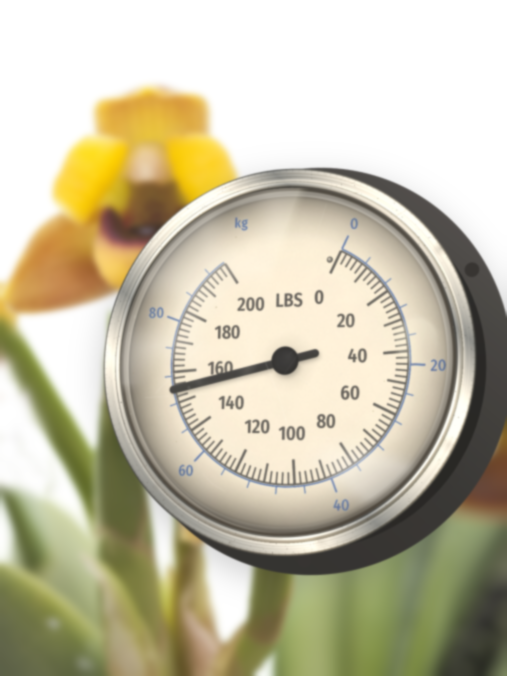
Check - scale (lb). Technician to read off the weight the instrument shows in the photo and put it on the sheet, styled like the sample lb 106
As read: lb 154
